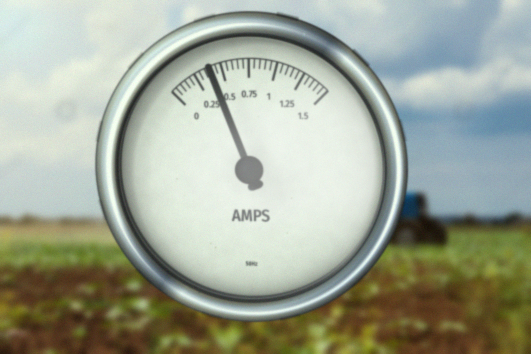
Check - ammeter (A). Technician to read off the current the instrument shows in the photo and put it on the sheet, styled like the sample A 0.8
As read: A 0.4
